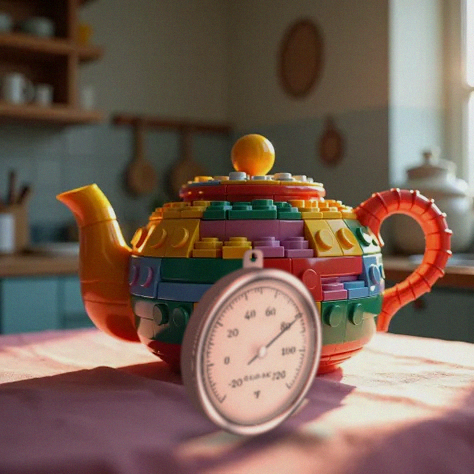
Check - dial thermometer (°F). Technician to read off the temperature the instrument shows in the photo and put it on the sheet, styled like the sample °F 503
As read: °F 80
